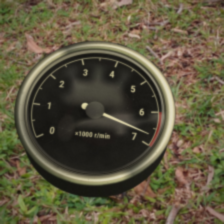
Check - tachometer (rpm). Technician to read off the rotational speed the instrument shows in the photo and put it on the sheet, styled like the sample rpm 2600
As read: rpm 6750
